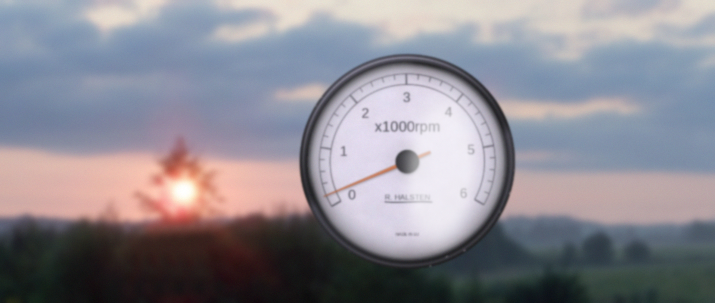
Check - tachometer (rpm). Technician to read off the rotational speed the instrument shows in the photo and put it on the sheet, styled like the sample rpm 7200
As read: rpm 200
